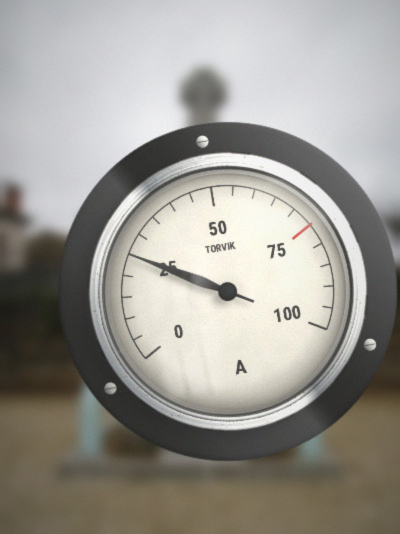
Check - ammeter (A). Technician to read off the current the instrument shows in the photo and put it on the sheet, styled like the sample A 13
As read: A 25
